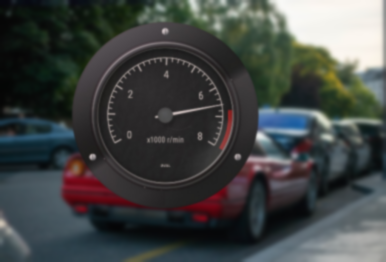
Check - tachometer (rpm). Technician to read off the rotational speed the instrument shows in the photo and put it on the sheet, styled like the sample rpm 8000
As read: rpm 6600
